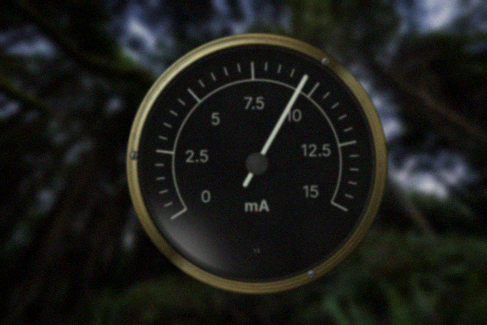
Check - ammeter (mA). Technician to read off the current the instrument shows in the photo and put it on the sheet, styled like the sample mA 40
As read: mA 9.5
